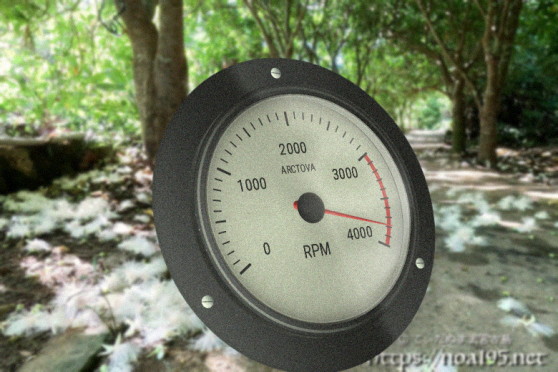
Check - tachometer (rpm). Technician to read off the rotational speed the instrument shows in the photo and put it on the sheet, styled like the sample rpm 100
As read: rpm 3800
